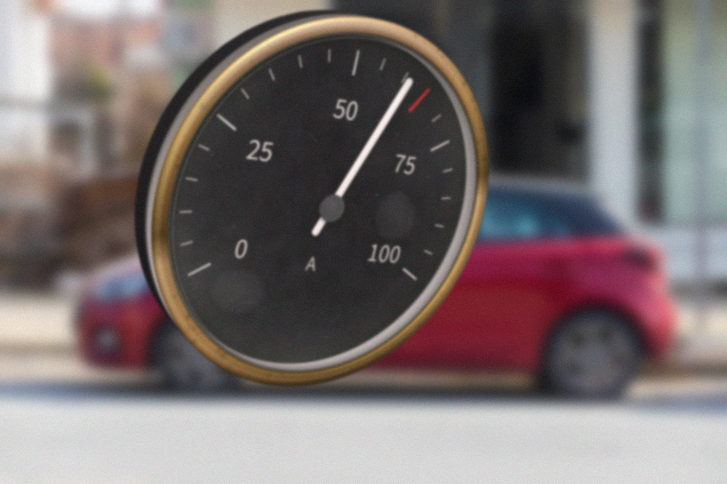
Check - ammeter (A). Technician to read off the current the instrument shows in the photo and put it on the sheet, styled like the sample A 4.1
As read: A 60
